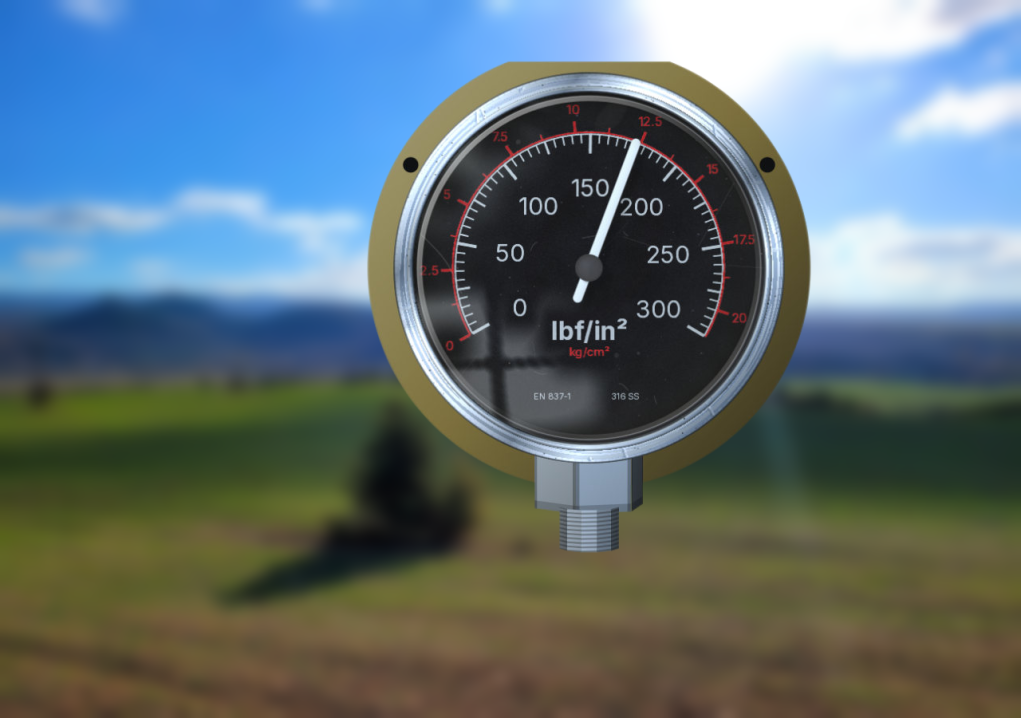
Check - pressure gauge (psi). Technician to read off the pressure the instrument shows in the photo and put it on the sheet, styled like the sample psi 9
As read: psi 175
